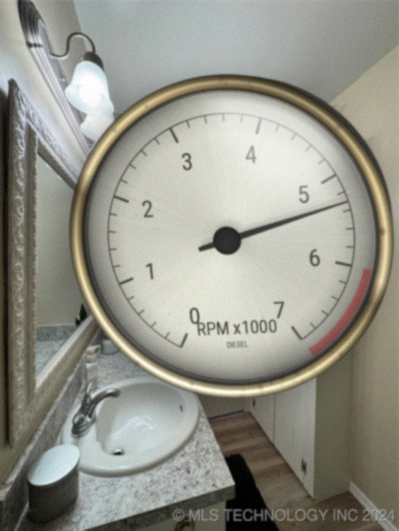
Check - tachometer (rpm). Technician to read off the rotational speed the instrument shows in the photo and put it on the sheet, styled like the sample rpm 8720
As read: rpm 5300
